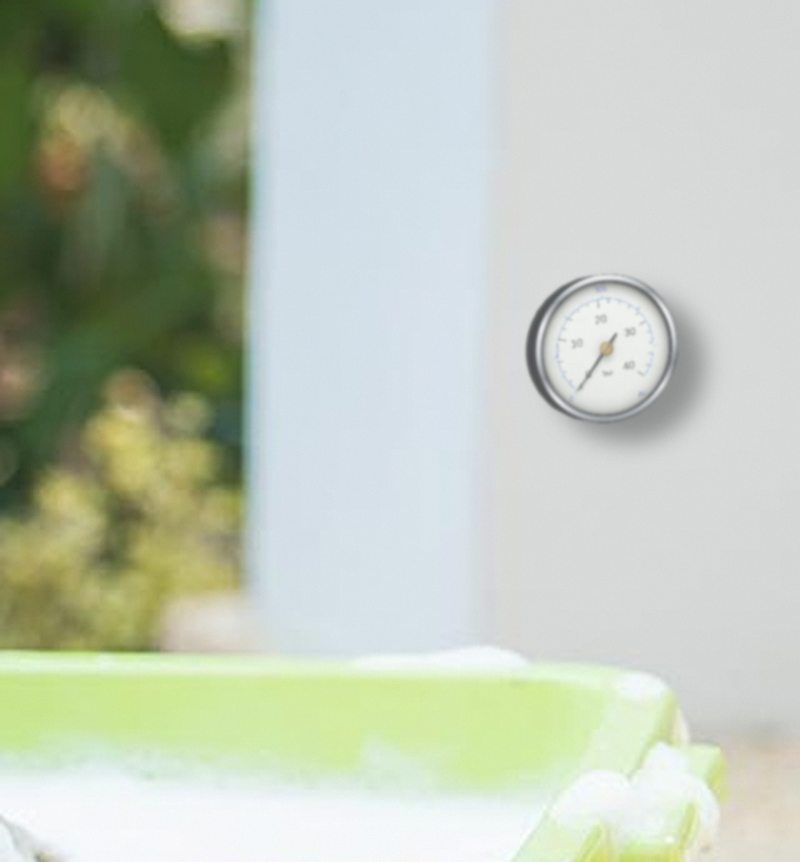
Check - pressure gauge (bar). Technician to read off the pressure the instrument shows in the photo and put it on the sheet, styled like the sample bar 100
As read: bar 0
